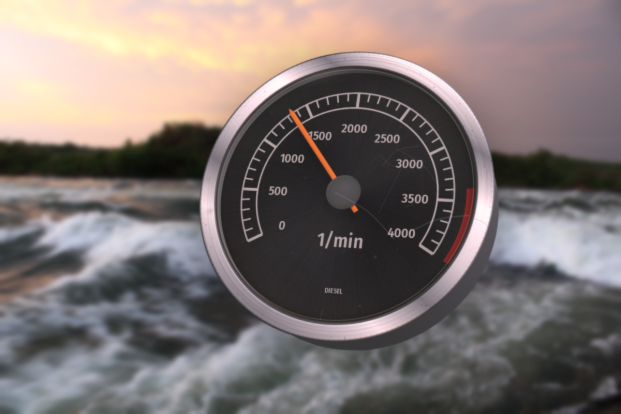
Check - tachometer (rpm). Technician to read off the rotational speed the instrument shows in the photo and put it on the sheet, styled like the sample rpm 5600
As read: rpm 1350
